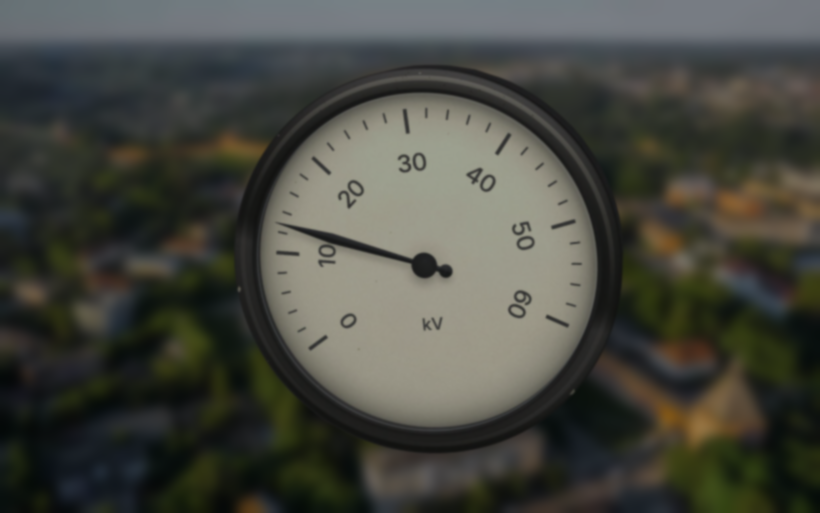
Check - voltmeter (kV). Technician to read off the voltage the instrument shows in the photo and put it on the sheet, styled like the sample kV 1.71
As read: kV 13
